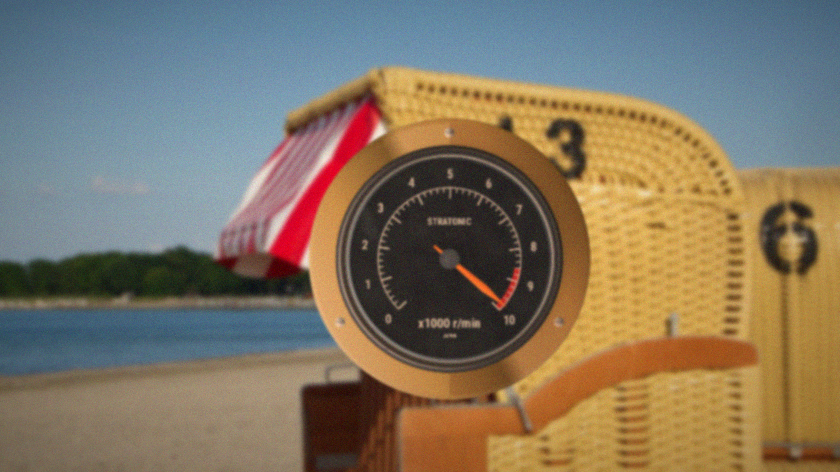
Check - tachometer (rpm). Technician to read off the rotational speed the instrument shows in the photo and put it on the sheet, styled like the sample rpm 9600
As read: rpm 9800
